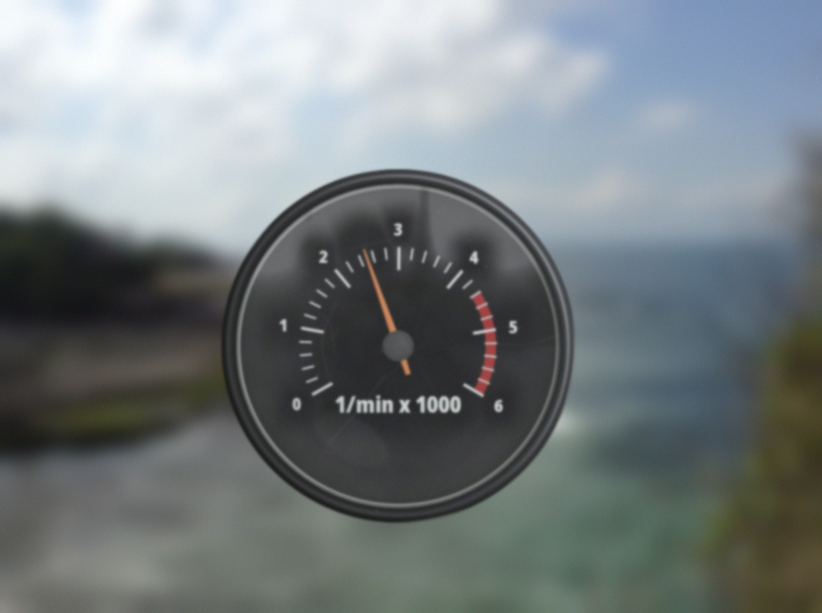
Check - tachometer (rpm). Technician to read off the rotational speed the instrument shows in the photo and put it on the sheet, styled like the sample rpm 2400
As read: rpm 2500
